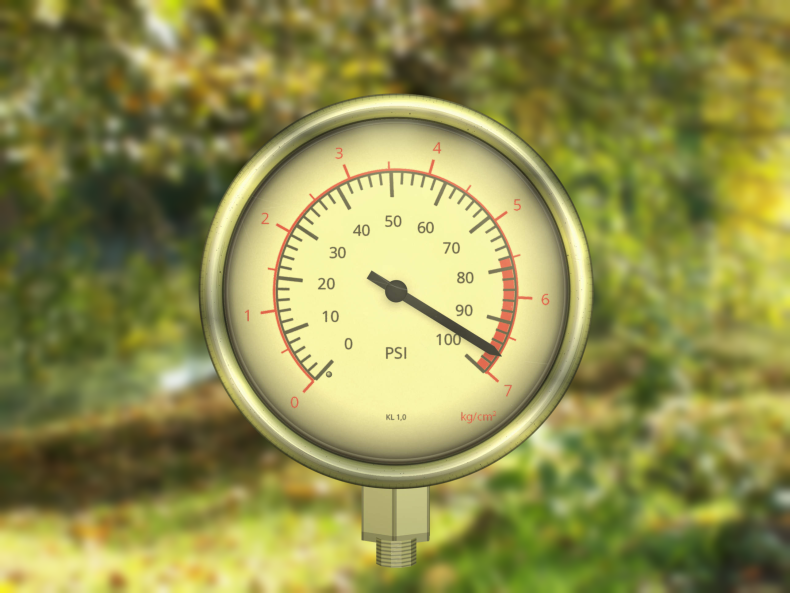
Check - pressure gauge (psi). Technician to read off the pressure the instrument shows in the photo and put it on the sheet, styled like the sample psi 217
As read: psi 96
